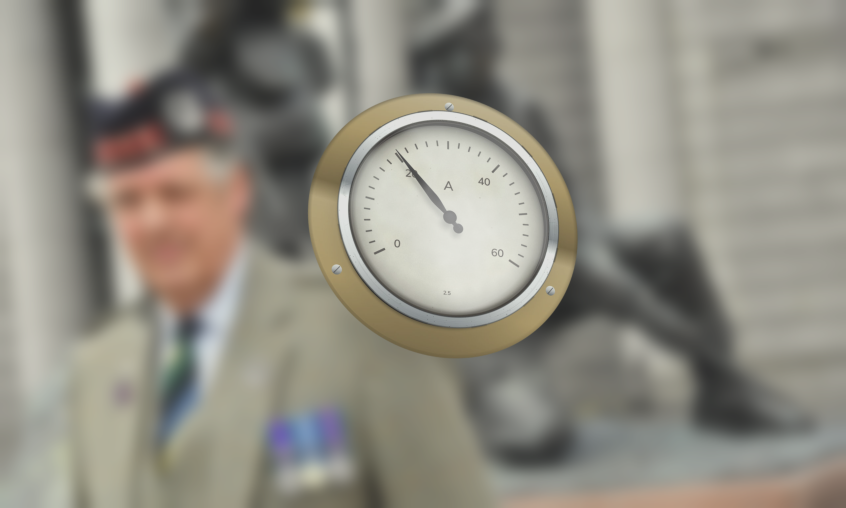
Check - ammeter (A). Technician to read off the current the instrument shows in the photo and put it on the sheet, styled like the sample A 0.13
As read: A 20
